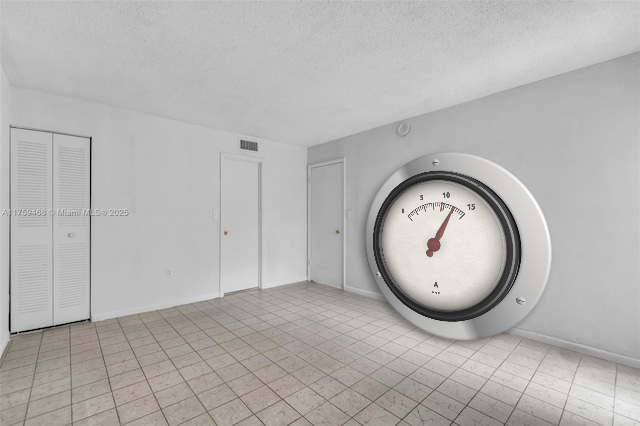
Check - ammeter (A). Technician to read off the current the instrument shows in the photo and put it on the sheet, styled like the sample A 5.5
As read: A 12.5
